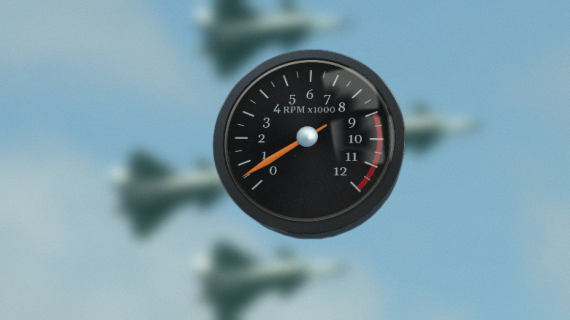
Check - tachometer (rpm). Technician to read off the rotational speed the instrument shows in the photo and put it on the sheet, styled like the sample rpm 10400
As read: rpm 500
